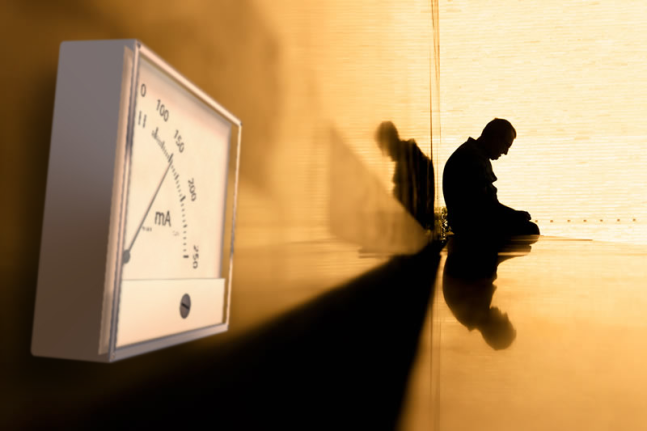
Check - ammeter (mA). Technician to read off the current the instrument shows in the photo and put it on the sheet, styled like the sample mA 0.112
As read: mA 150
